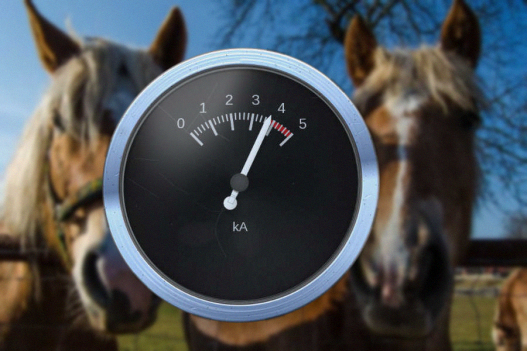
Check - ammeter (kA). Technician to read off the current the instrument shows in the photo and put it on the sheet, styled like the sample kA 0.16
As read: kA 3.8
